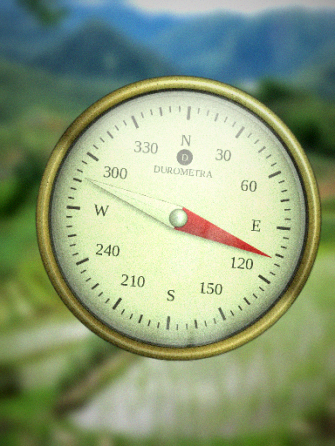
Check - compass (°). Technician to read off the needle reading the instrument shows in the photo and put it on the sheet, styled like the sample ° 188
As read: ° 107.5
